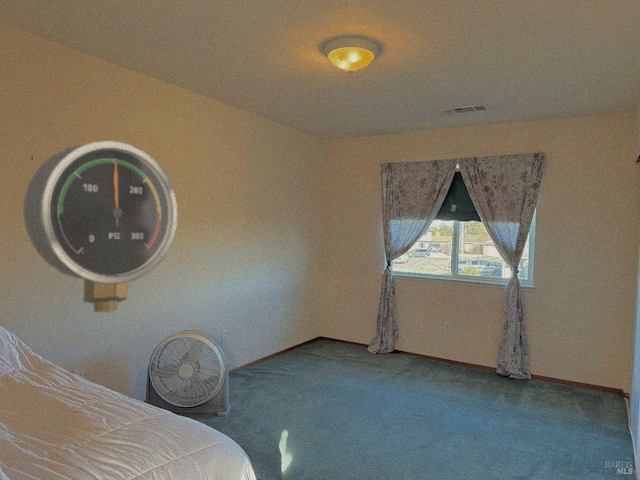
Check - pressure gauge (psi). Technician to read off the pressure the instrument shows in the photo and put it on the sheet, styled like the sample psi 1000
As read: psi 150
